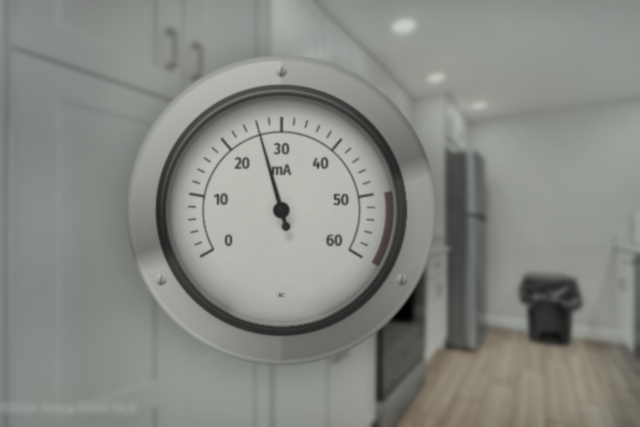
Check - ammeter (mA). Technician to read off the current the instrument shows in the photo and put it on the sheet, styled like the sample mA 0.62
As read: mA 26
